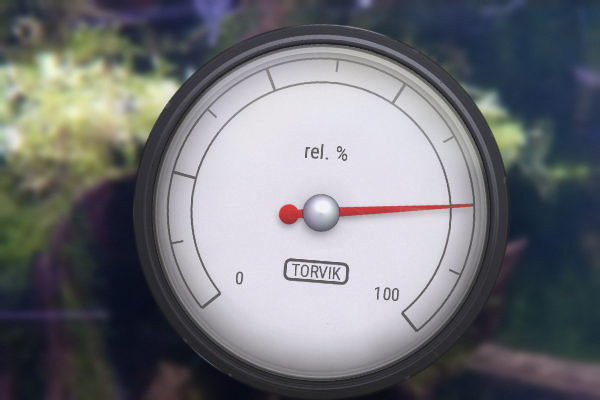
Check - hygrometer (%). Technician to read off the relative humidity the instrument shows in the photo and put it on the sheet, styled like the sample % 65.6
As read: % 80
